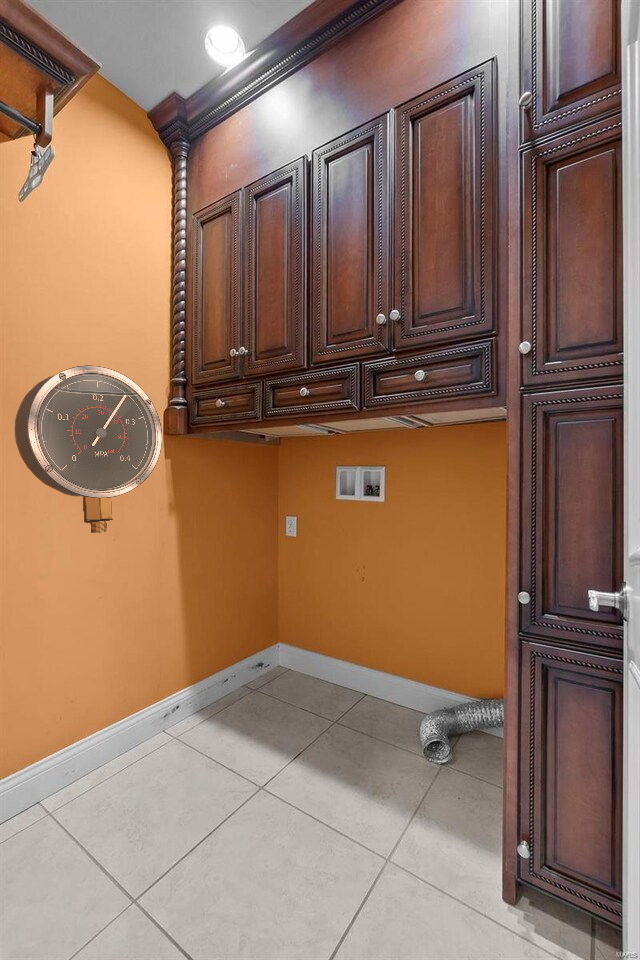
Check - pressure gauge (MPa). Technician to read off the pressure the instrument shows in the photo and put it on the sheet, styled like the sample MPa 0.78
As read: MPa 0.25
